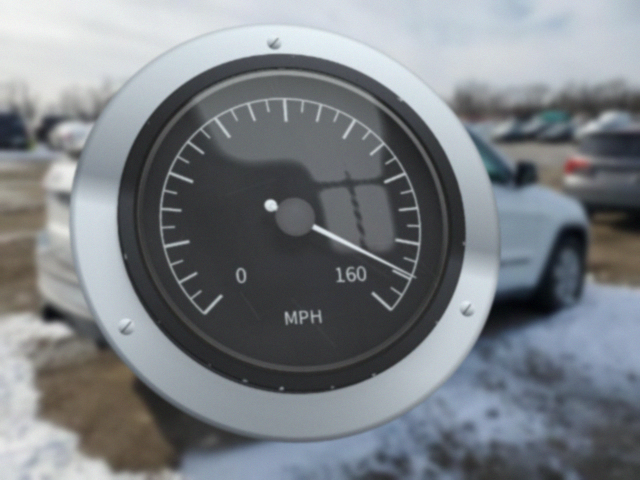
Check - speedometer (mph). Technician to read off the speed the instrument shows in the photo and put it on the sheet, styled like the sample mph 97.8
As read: mph 150
